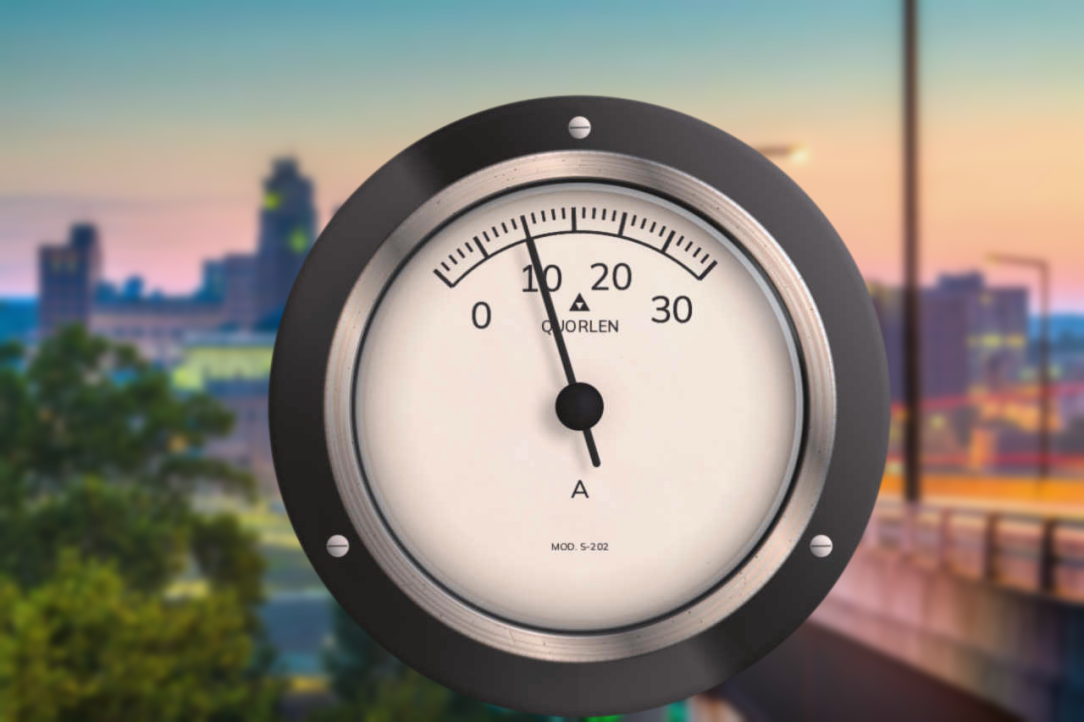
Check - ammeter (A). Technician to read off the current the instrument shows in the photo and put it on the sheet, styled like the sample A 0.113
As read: A 10
